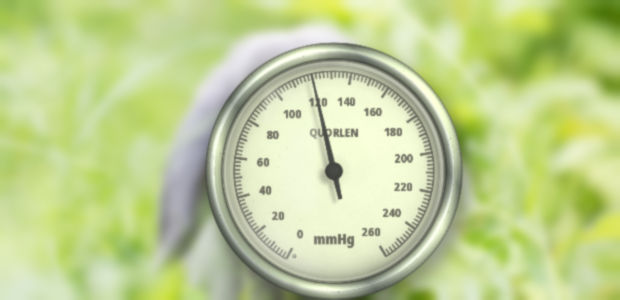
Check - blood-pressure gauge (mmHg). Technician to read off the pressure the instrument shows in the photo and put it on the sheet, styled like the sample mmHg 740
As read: mmHg 120
